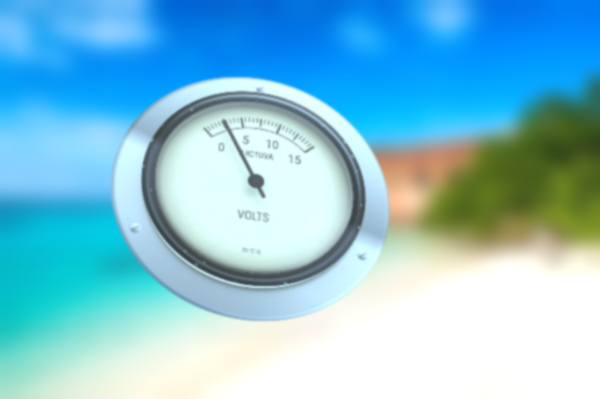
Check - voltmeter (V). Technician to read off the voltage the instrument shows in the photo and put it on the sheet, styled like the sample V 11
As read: V 2.5
